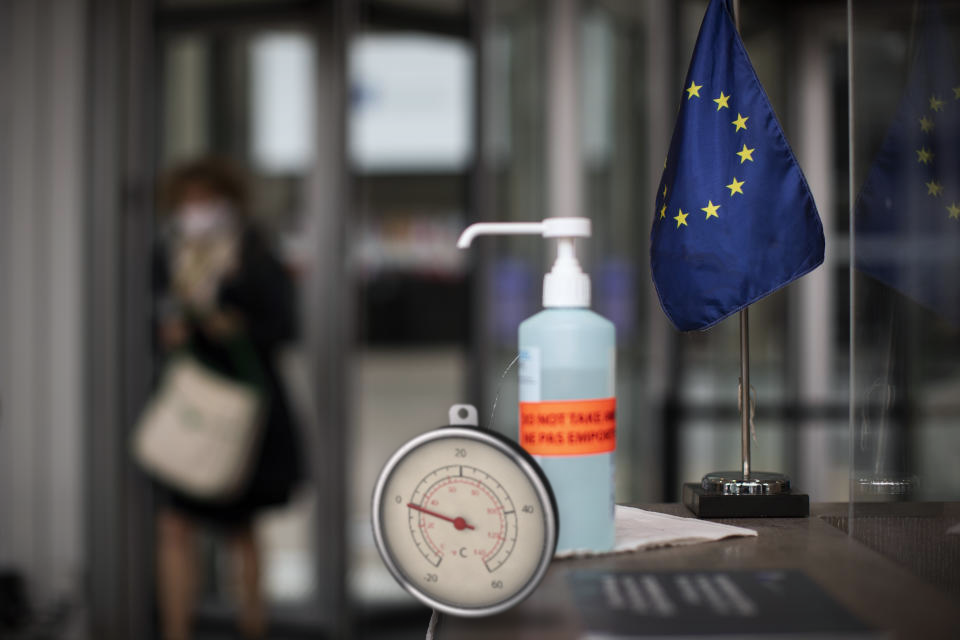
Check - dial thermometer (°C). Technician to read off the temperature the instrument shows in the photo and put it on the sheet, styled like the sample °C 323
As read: °C 0
